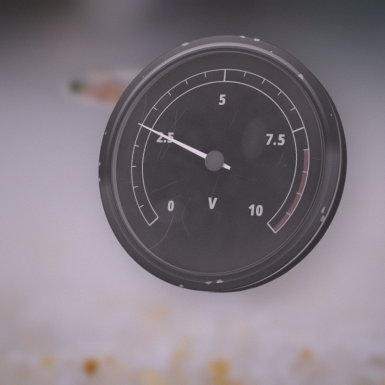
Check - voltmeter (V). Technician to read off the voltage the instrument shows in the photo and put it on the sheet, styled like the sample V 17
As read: V 2.5
